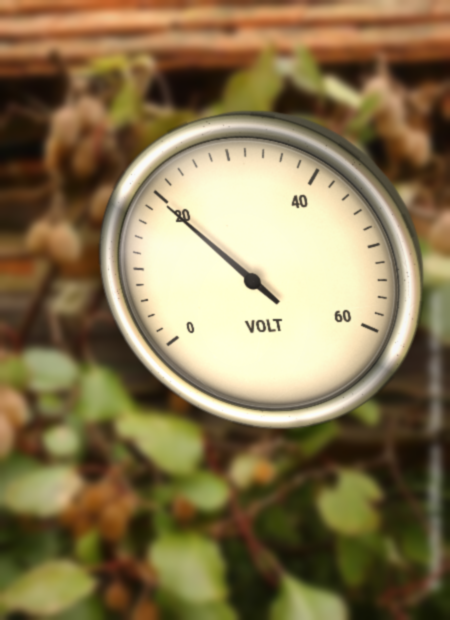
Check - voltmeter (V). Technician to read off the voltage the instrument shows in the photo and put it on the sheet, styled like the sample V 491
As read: V 20
